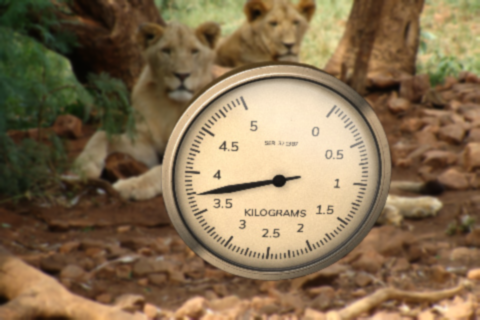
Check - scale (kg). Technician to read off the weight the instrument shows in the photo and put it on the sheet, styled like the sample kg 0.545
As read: kg 3.75
